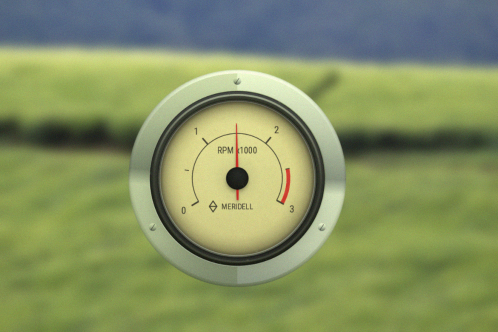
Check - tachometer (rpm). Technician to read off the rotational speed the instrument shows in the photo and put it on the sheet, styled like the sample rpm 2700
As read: rpm 1500
